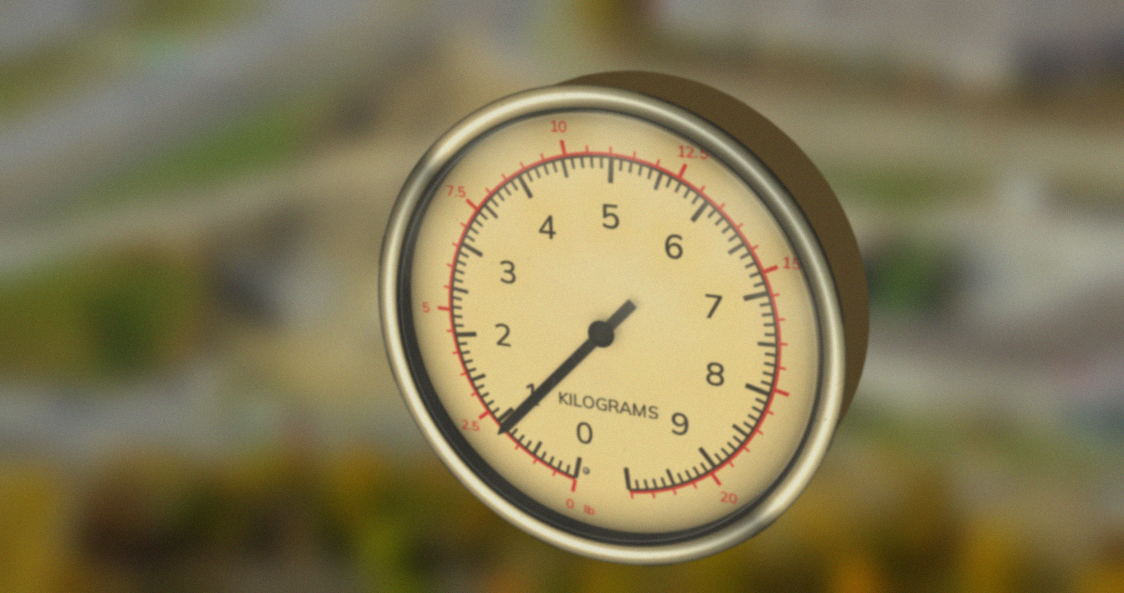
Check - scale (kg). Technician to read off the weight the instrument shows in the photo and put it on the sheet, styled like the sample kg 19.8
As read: kg 0.9
